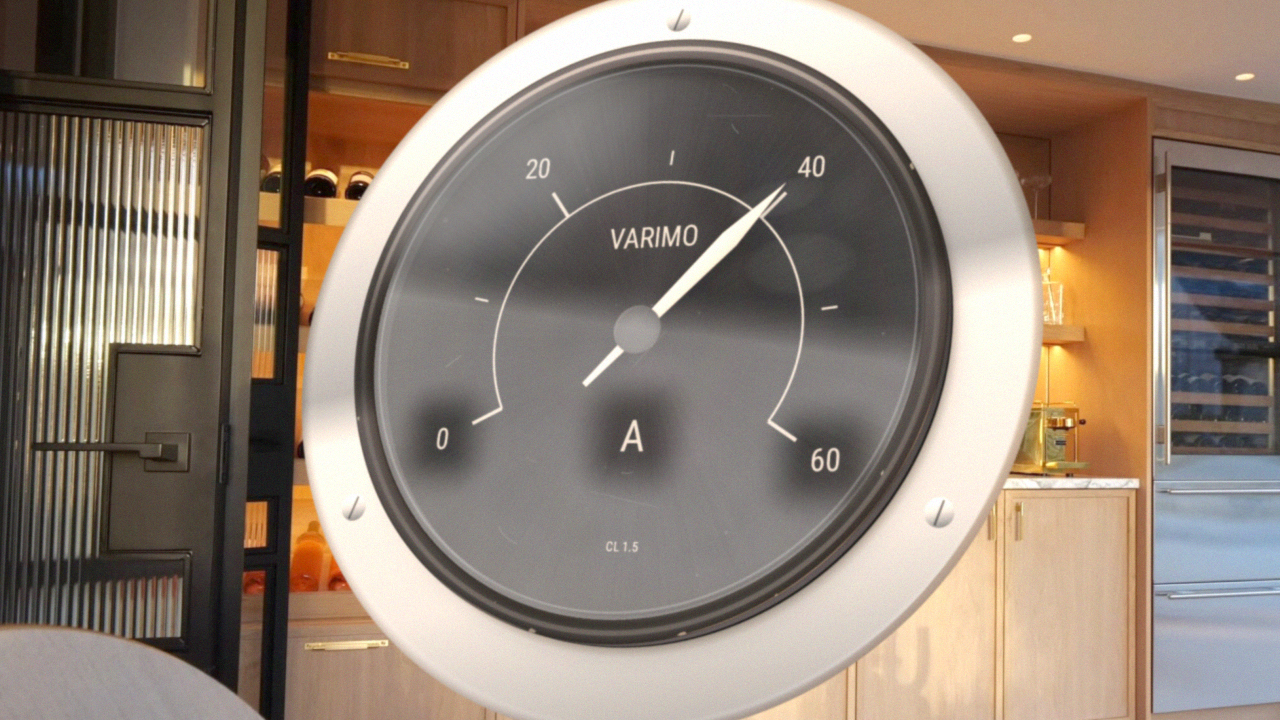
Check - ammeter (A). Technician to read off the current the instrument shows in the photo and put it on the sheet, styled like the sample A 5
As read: A 40
